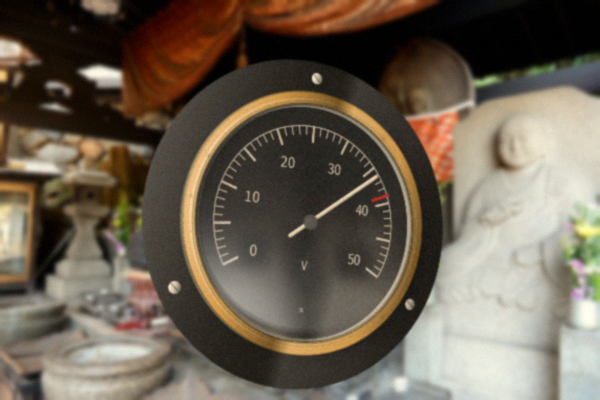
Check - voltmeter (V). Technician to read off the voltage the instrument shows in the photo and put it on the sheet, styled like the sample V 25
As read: V 36
